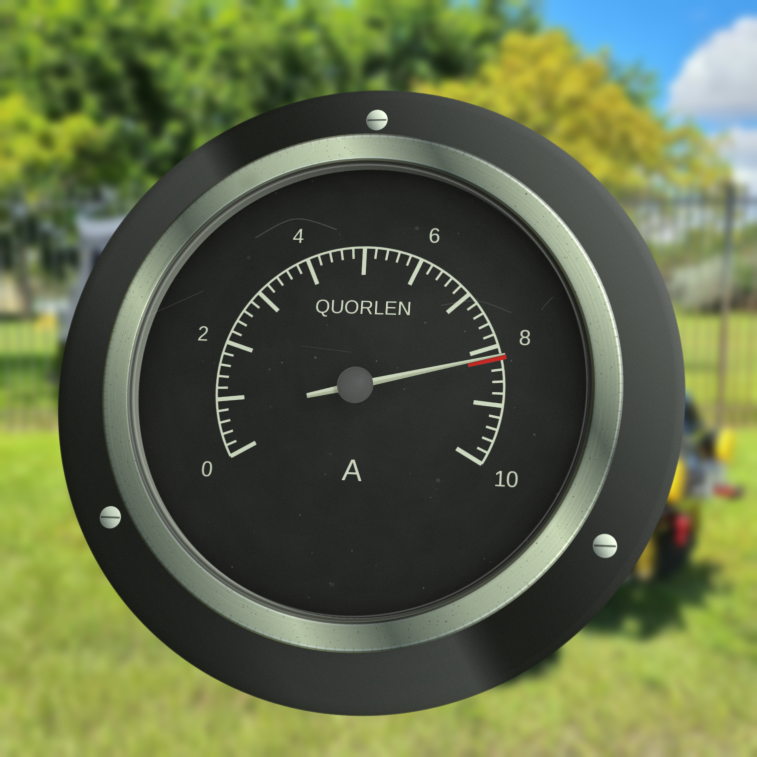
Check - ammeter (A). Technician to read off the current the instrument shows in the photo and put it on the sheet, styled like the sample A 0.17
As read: A 8.2
